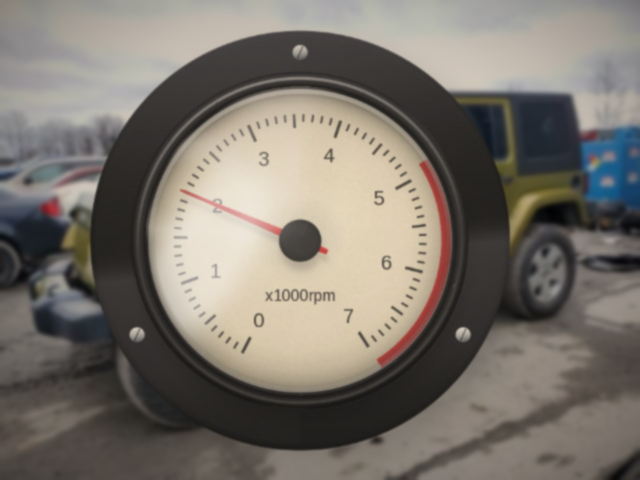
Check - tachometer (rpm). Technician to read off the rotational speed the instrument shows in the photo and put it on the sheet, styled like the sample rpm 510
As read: rpm 2000
